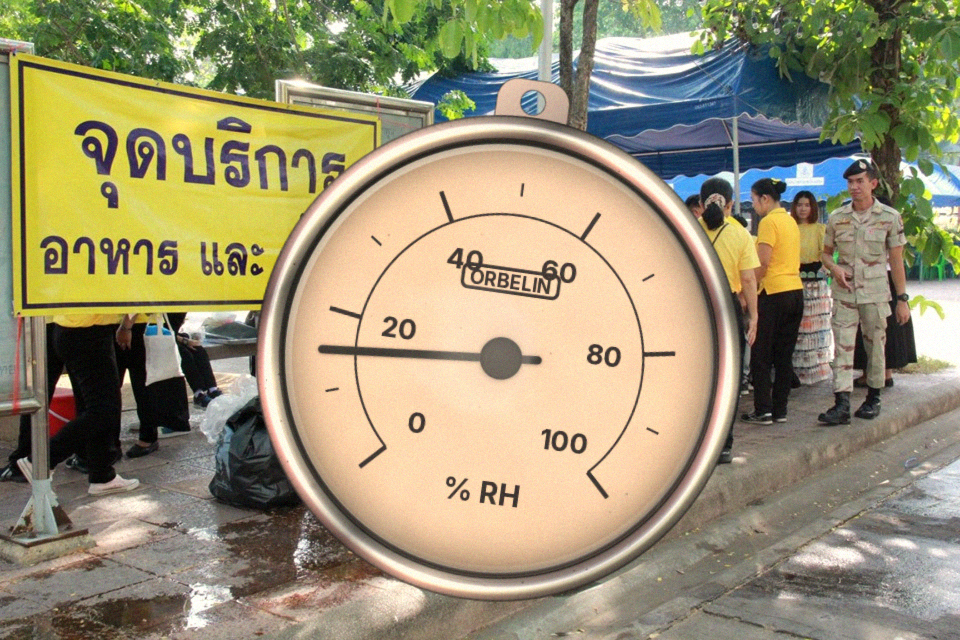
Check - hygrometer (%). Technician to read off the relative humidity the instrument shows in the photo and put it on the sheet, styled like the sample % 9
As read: % 15
